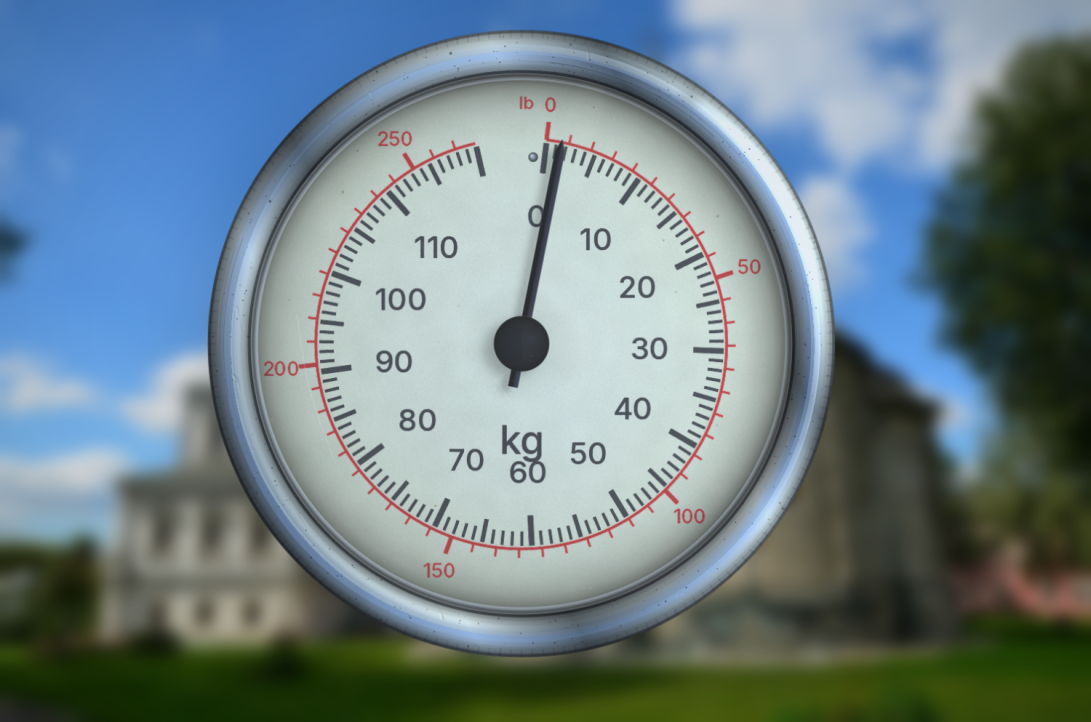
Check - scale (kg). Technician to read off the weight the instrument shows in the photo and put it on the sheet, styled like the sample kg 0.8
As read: kg 1.5
